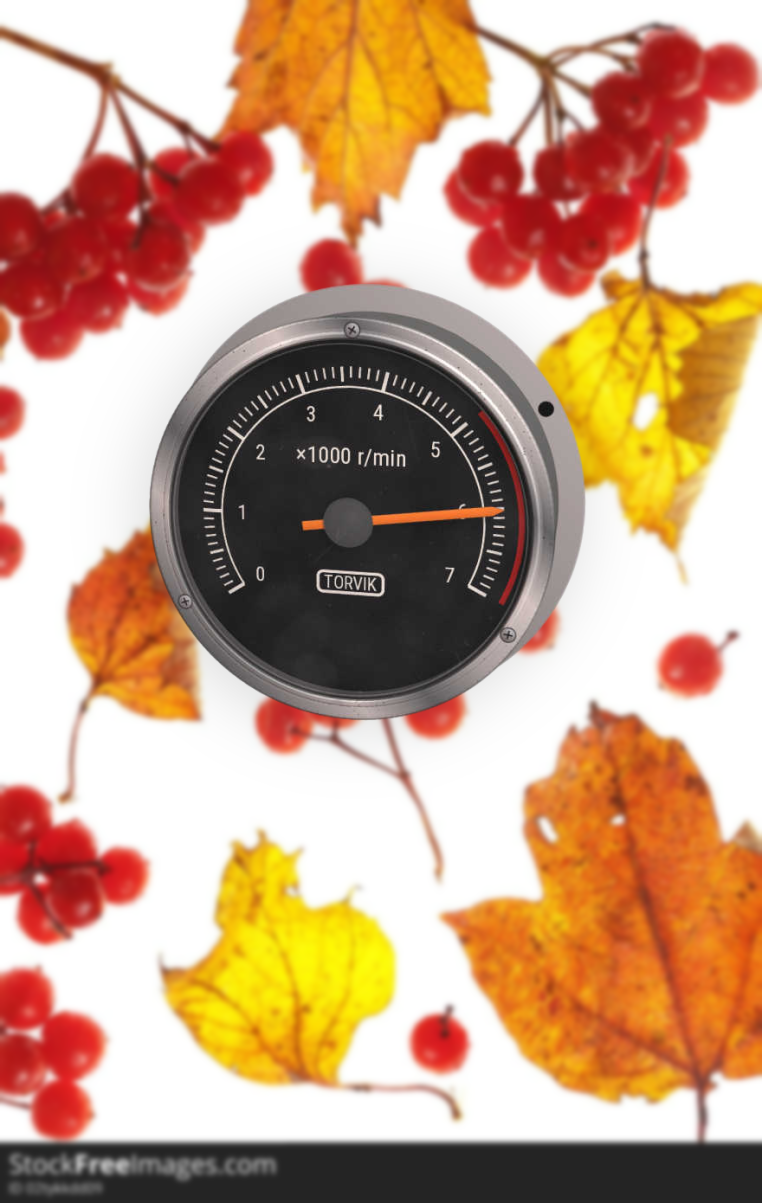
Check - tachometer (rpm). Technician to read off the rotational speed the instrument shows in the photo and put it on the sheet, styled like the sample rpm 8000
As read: rpm 6000
